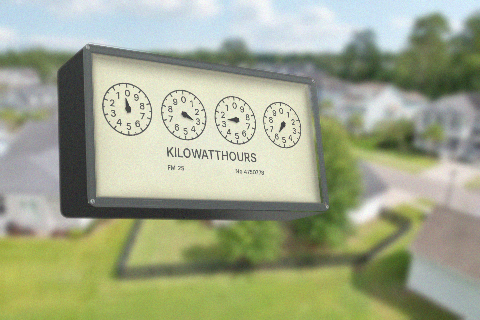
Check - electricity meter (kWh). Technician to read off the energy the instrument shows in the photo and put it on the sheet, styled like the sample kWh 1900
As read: kWh 326
